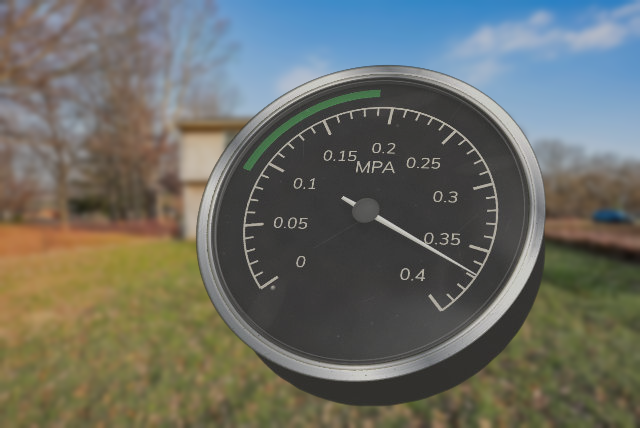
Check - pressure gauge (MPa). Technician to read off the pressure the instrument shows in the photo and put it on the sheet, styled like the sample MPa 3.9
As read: MPa 0.37
